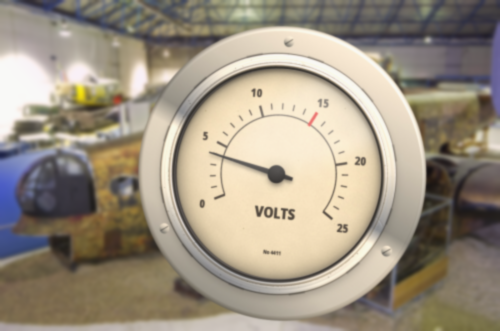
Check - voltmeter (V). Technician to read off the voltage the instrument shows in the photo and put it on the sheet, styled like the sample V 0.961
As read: V 4
